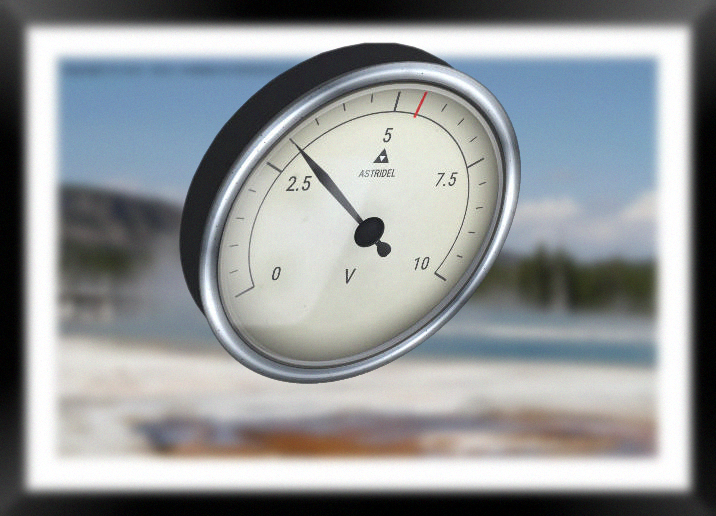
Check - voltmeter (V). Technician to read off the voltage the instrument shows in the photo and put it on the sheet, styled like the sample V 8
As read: V 3
